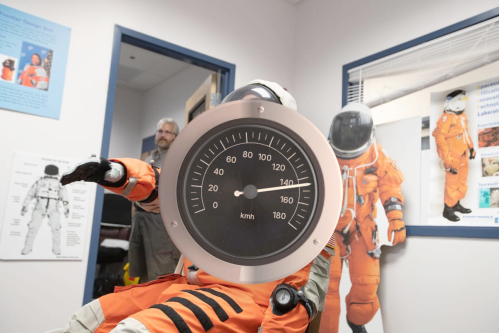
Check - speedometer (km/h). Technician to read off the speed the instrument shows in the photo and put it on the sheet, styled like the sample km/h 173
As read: km/h 145
